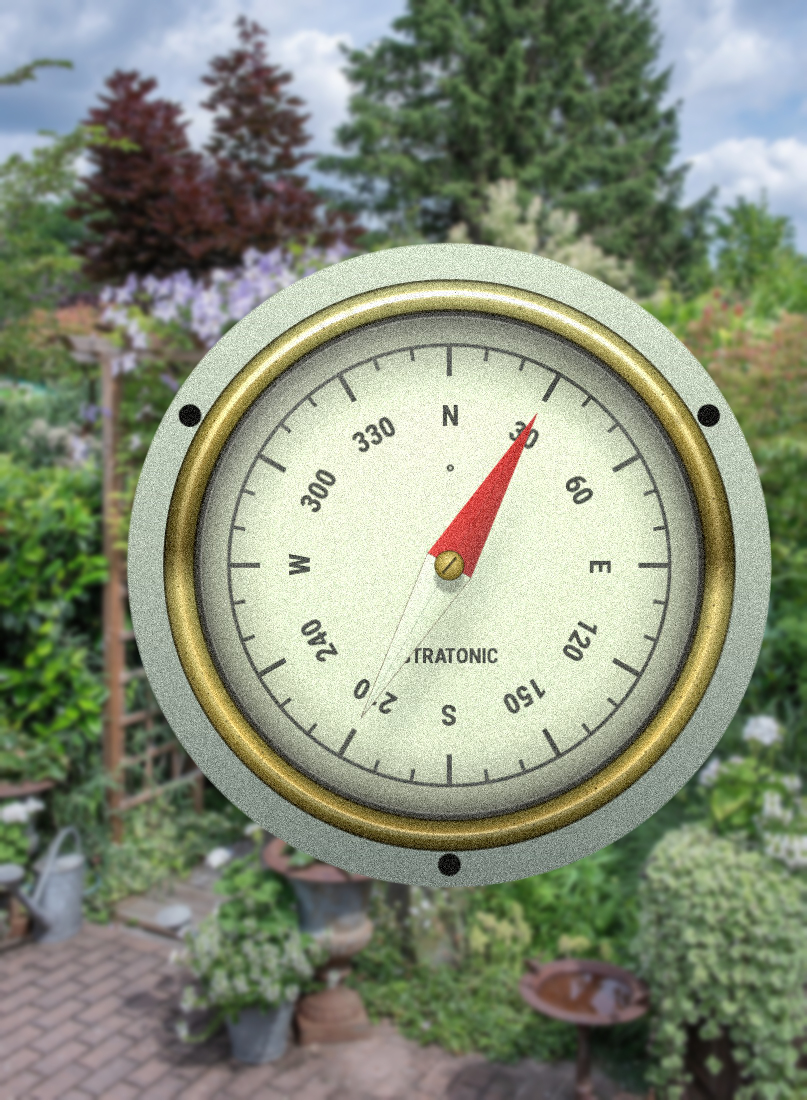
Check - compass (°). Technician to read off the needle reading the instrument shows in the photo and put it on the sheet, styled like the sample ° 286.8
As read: ° 30
